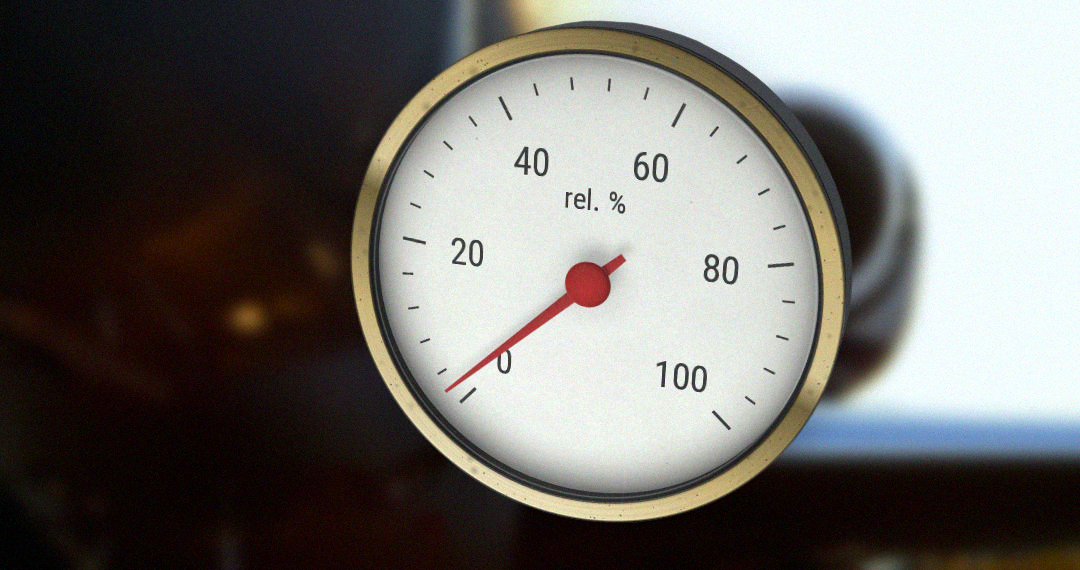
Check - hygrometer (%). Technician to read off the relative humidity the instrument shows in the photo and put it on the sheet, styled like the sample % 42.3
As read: % 2
